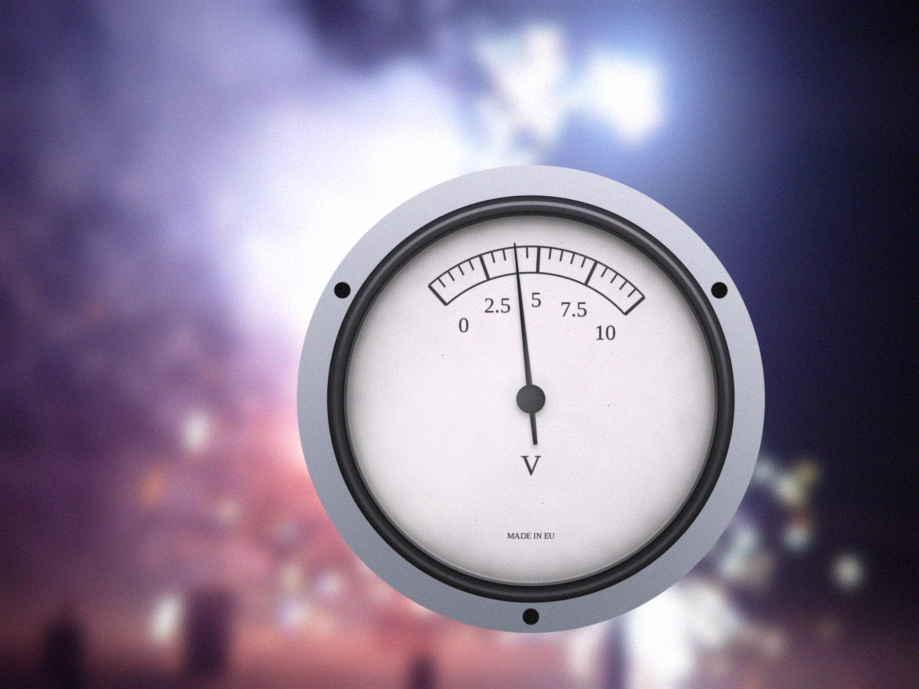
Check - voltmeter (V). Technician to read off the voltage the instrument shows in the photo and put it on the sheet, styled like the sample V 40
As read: V 4
